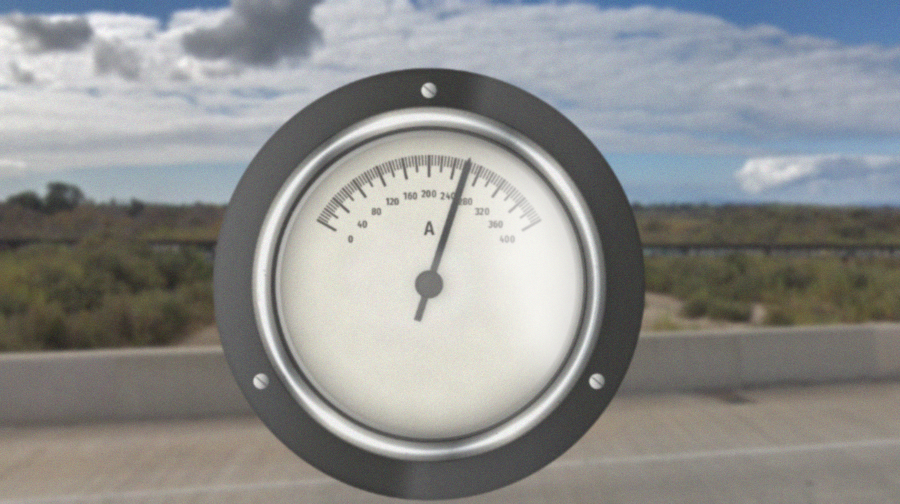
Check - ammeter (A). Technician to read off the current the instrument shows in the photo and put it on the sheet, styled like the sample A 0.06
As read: A 260
